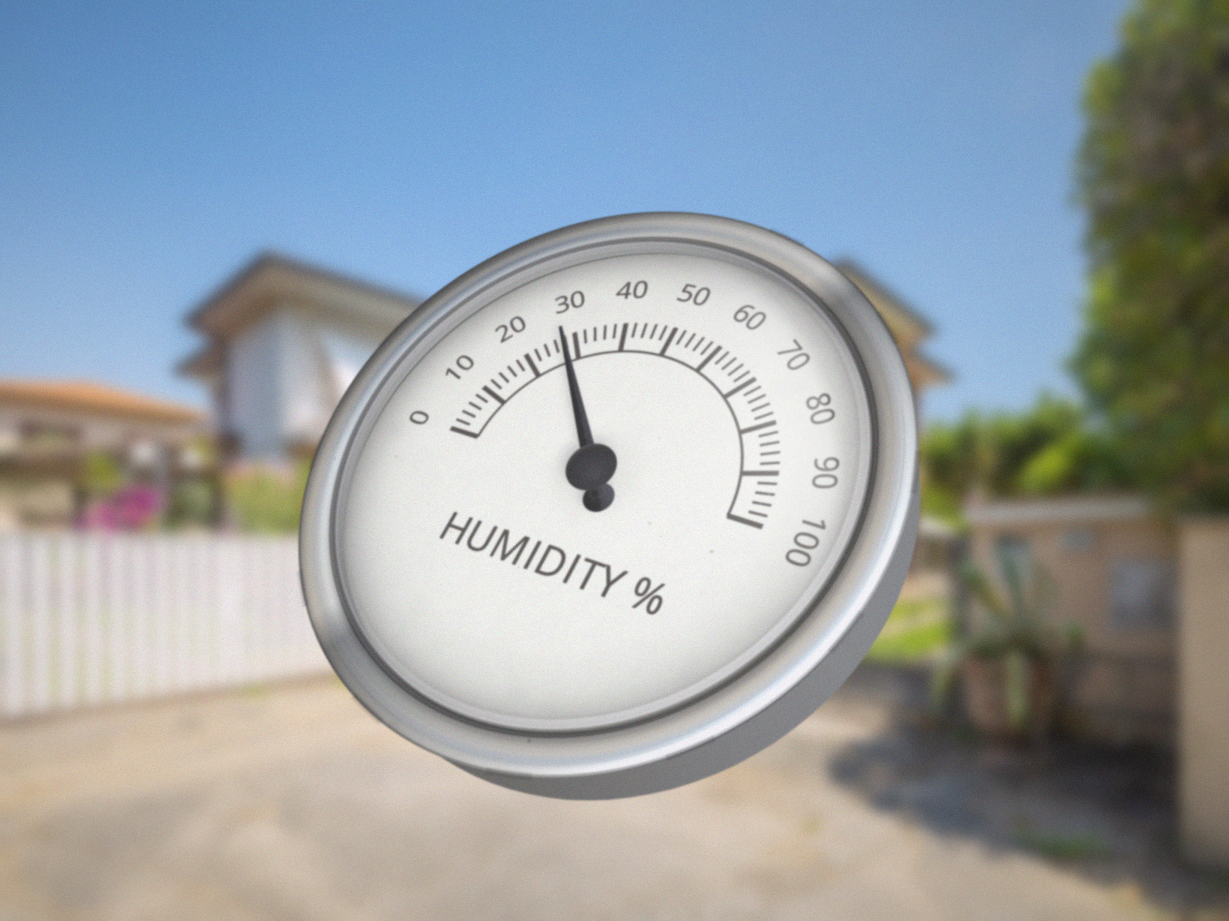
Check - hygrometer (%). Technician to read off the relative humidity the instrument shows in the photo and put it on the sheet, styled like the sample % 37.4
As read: % 28
